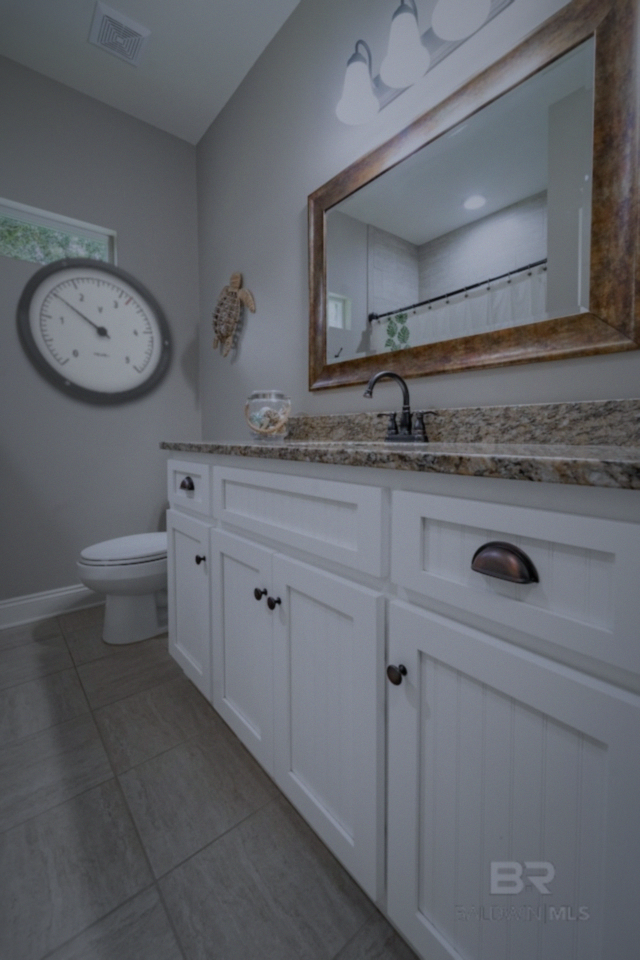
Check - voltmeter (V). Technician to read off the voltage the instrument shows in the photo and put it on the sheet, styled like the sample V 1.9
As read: V 1.5
